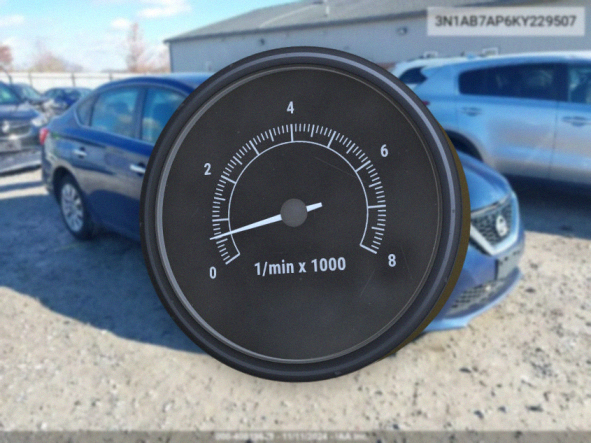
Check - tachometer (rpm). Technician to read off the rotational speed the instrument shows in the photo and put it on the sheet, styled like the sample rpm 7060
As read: rpm 600
